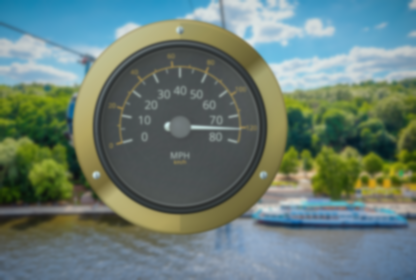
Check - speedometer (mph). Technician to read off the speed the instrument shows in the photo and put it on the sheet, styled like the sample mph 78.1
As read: mph 75
